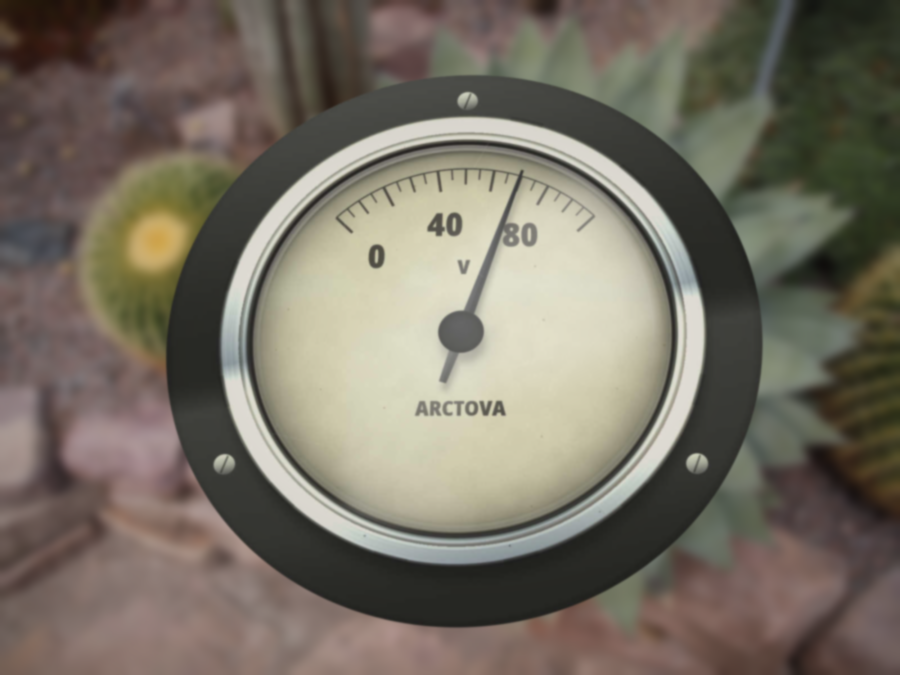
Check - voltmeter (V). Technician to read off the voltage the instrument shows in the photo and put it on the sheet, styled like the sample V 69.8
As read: V 70
